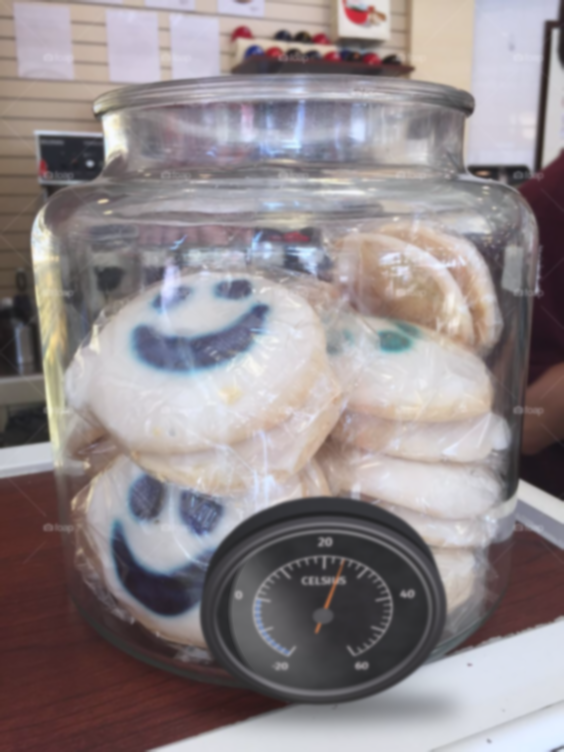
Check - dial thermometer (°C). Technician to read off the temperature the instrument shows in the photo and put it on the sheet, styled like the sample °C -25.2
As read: °C 24
